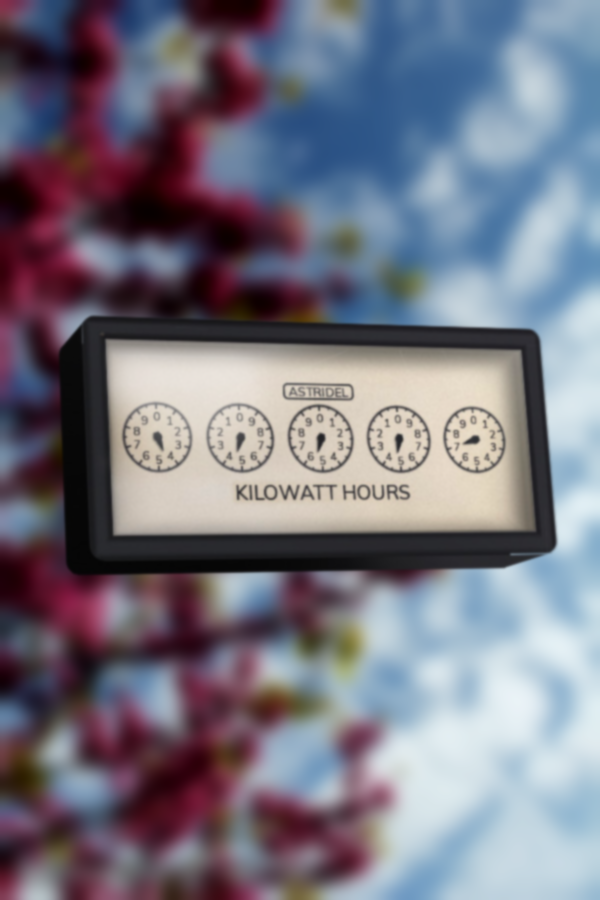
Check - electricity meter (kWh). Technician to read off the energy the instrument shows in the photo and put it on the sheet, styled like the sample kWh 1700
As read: kWh 44547
